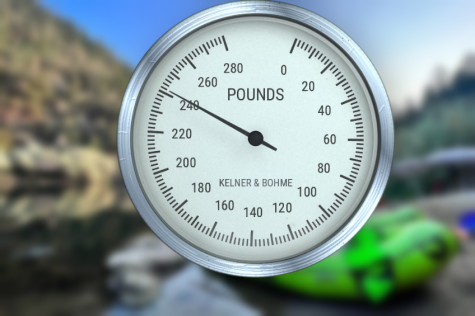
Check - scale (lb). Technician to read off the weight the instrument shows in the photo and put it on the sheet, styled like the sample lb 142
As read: lb 242
